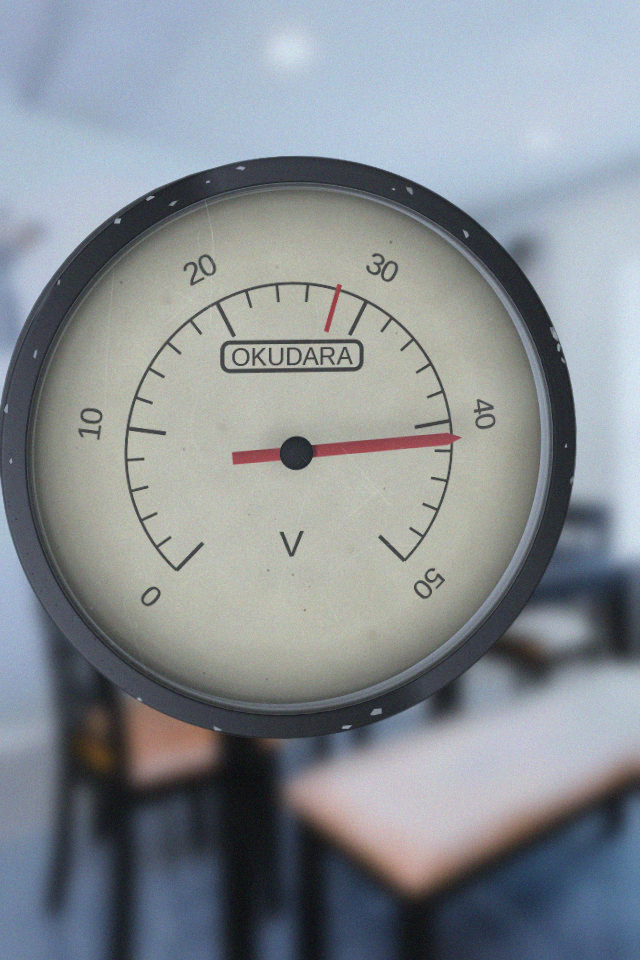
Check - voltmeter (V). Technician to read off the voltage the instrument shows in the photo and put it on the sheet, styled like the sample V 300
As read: V 41
